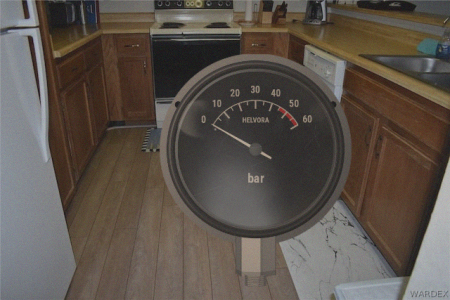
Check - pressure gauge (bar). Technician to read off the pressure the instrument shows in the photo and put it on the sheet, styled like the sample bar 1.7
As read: bar 0
